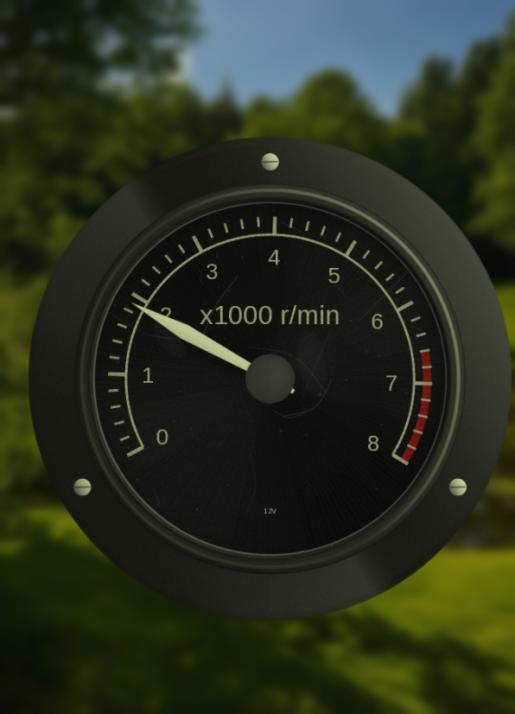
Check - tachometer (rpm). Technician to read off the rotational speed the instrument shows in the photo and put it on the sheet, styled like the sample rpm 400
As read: rpm 1900
